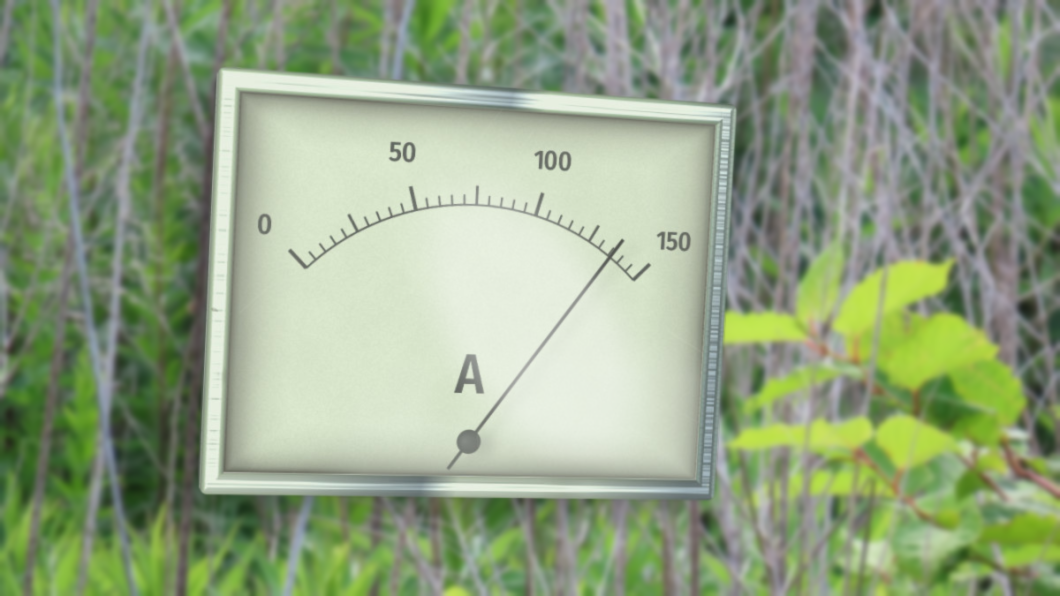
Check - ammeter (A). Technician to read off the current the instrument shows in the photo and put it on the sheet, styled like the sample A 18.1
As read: A 135
